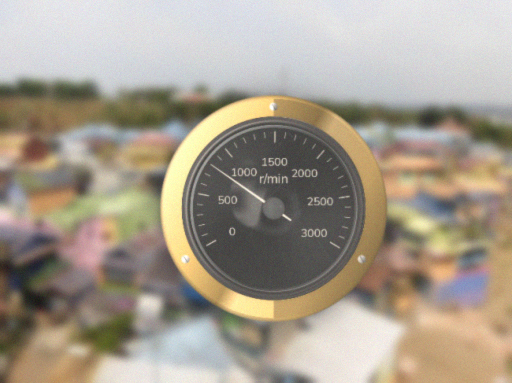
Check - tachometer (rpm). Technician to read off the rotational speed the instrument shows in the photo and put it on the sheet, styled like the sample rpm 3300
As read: rpm 800
